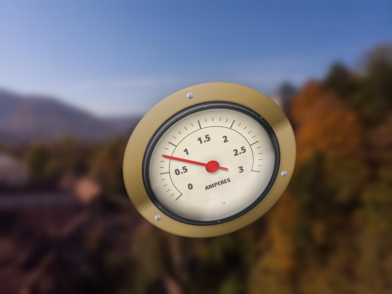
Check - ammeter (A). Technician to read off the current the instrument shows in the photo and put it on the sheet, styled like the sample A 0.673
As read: A 0.8
